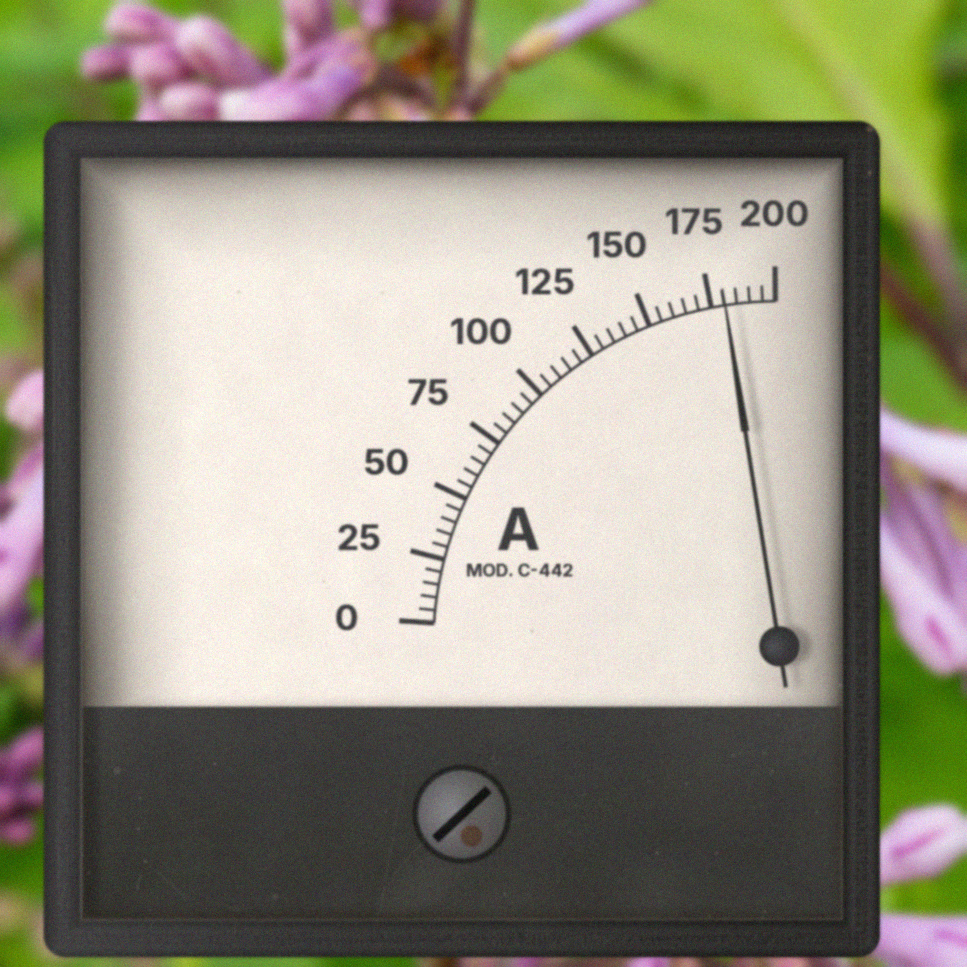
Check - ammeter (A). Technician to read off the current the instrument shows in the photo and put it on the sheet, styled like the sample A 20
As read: A 180
